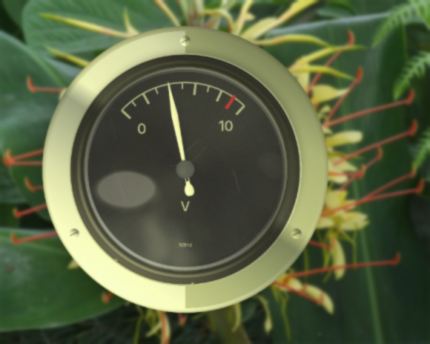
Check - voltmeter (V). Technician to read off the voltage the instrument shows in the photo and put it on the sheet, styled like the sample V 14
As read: V 4
